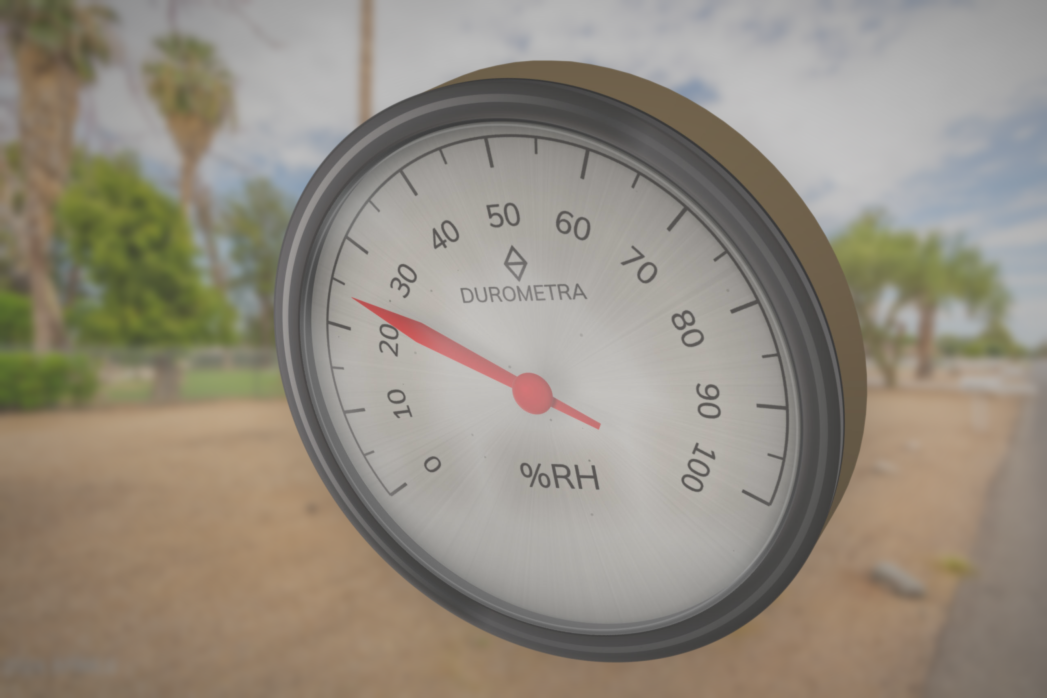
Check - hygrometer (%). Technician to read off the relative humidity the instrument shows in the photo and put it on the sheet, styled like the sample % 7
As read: % 25
